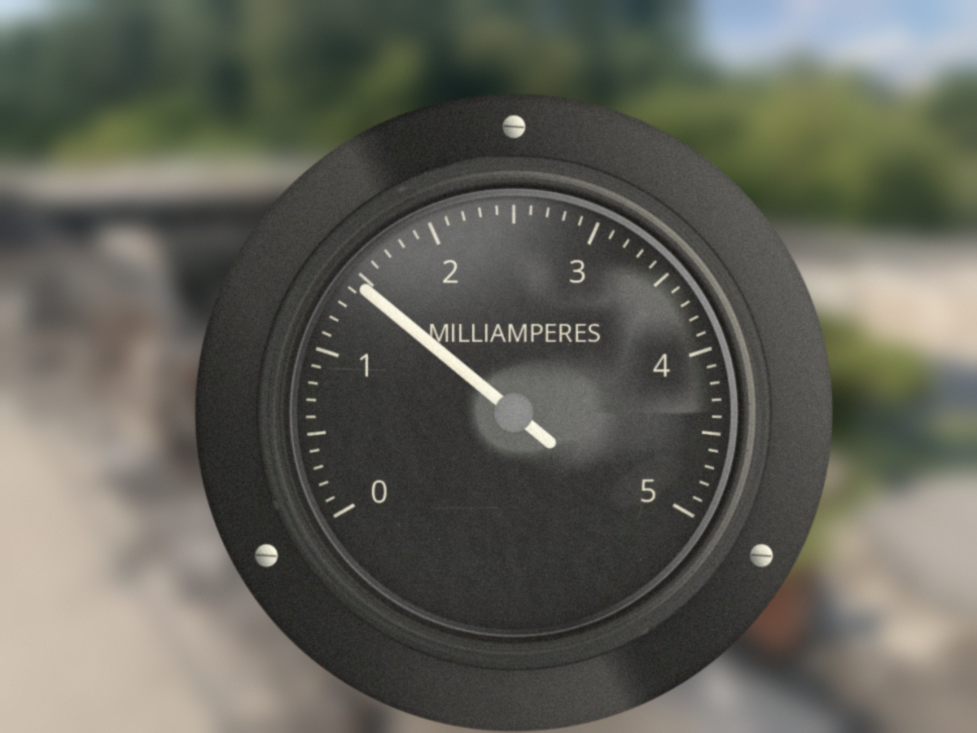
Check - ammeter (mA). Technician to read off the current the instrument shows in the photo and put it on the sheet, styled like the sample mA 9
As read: mA 1.45
